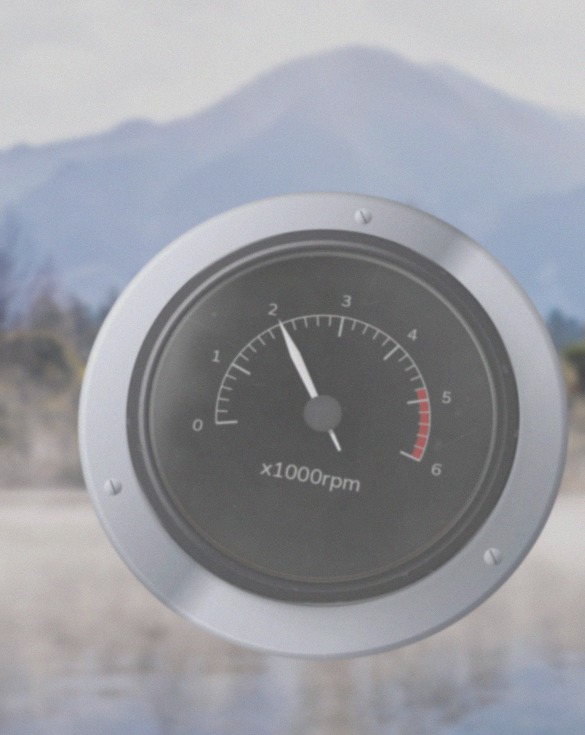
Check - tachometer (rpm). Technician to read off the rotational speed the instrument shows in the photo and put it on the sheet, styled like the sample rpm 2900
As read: rpm 2000
